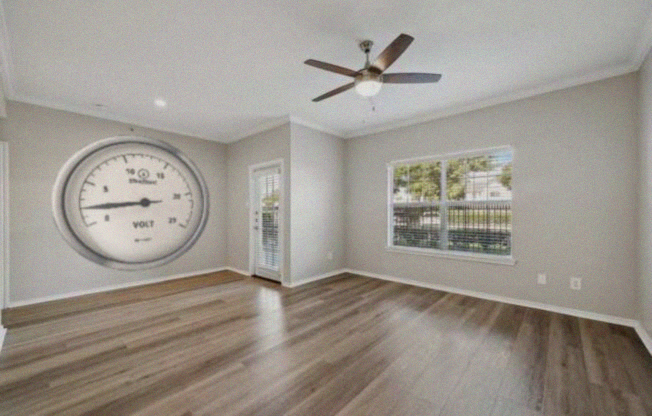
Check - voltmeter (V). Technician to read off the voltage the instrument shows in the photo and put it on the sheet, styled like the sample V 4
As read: V 2
